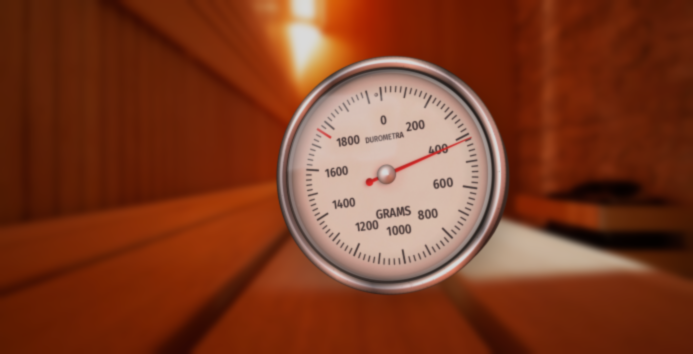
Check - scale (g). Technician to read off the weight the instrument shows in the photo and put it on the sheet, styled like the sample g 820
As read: g 420
